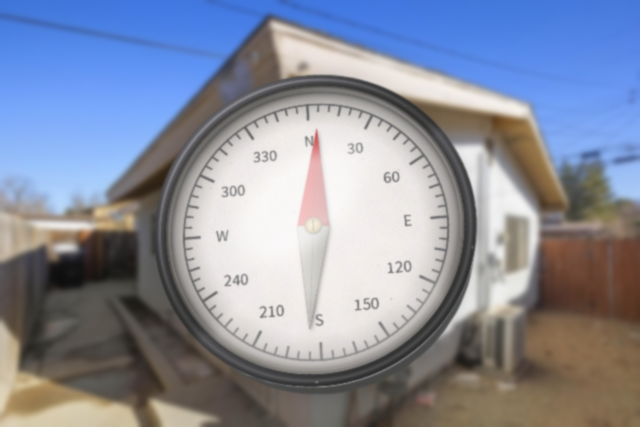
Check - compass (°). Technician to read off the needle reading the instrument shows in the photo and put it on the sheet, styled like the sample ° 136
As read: ° 5
